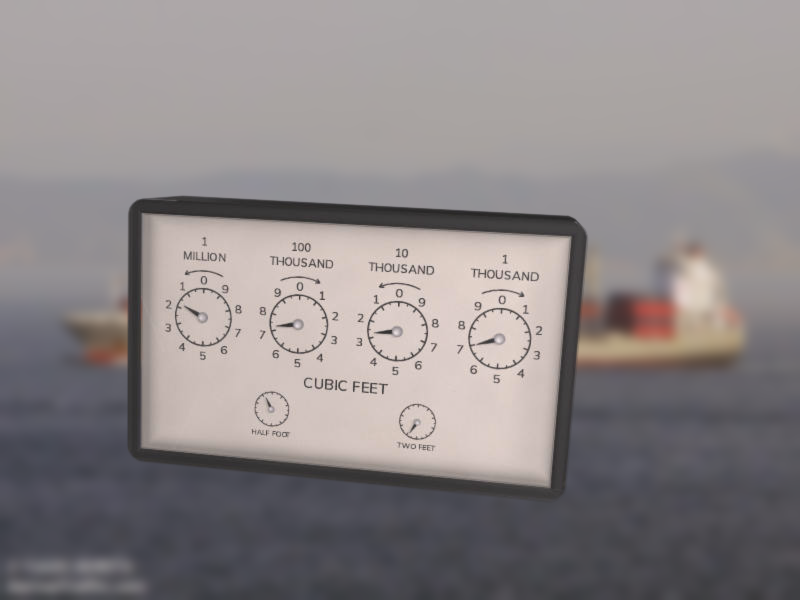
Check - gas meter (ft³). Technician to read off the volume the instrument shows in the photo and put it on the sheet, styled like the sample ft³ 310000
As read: ft³ 172700
